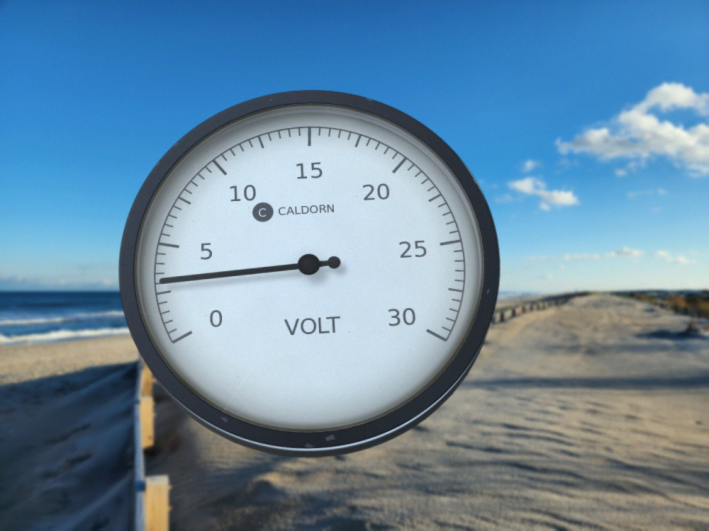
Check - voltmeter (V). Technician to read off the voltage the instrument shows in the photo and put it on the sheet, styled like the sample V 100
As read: V 3
